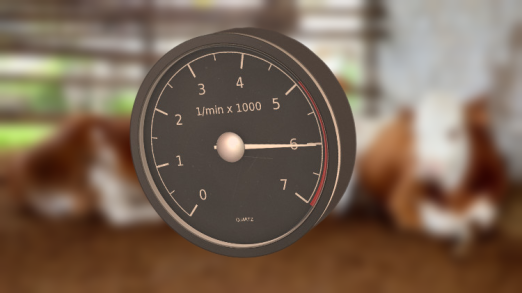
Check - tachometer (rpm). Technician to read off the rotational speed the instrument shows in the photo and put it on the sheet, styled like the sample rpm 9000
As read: rpm 6000
